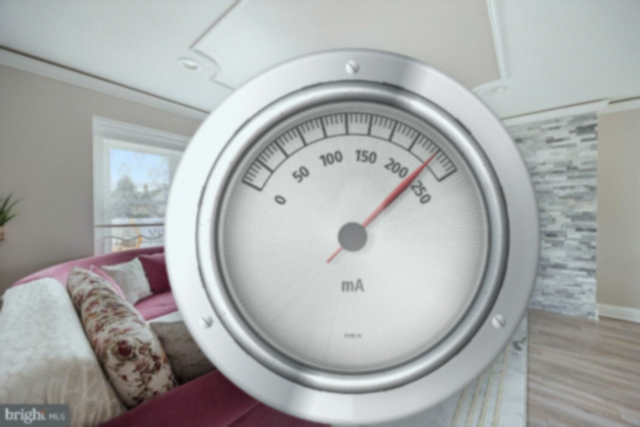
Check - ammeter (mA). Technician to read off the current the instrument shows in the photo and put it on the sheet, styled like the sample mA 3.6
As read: mA 225
